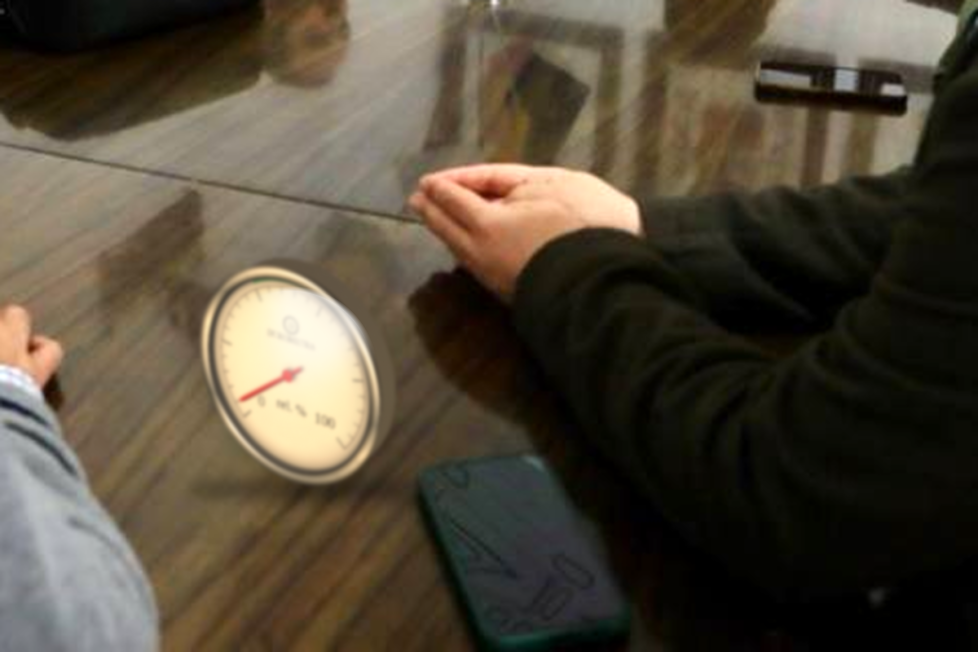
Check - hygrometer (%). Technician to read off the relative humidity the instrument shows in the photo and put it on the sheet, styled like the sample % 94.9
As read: % 4
